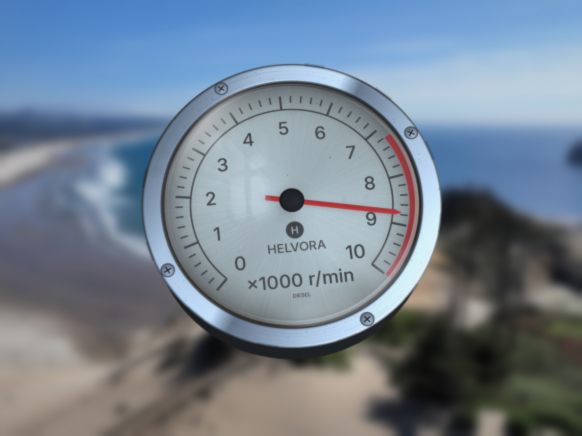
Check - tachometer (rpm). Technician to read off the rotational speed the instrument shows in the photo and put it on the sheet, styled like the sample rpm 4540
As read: rpm 8800
